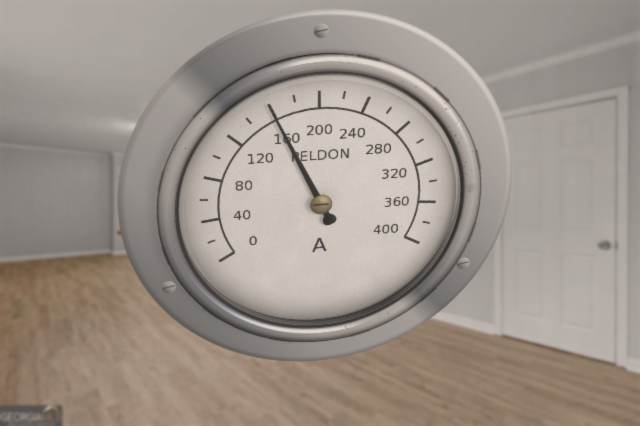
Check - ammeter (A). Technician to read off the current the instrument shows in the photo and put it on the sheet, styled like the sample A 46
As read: A 160
